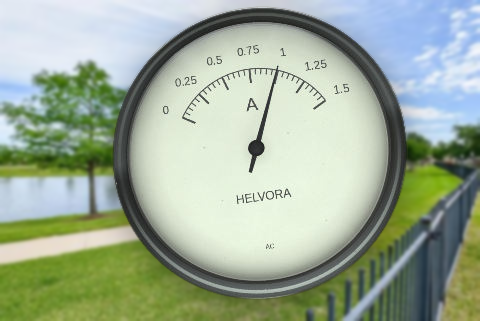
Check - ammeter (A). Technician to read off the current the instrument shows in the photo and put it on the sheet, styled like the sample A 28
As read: A 1
